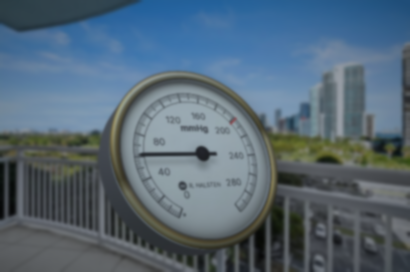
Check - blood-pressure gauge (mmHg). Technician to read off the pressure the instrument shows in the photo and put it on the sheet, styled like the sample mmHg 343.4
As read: mmHg 60
